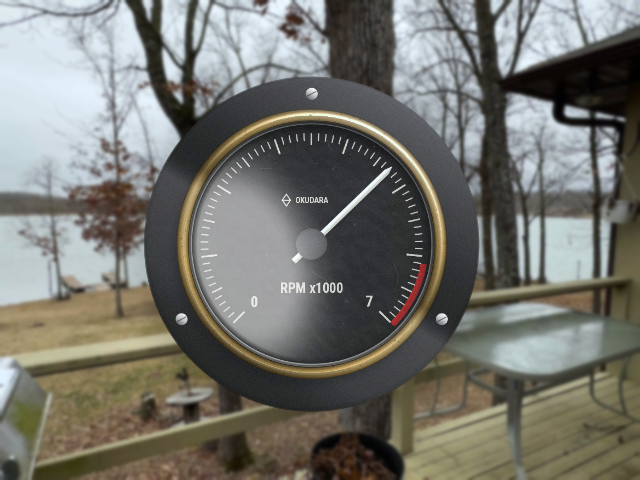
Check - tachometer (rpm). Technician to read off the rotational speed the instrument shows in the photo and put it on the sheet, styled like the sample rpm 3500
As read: rpm 4700
